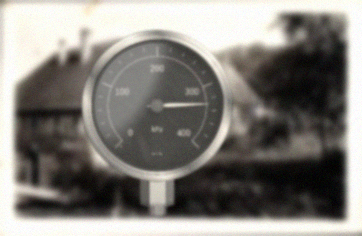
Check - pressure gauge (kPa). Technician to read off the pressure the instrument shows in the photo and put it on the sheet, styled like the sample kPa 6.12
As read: kPa 330
